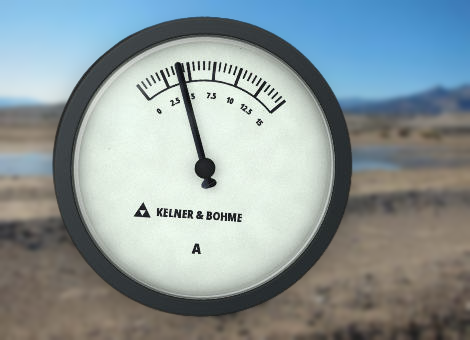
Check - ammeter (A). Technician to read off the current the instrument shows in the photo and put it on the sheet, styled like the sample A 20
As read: A 4
